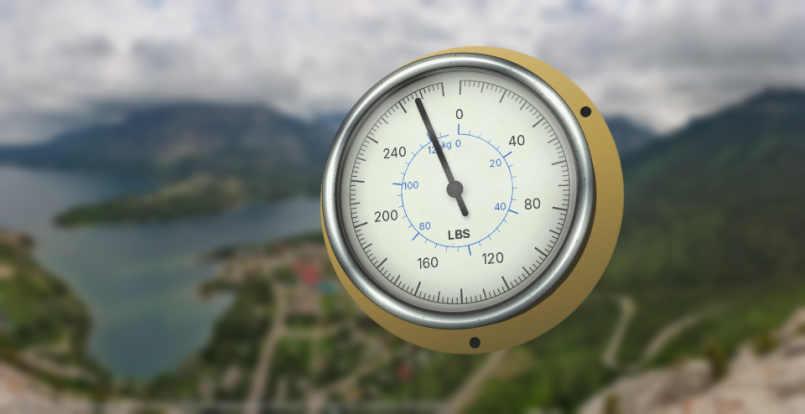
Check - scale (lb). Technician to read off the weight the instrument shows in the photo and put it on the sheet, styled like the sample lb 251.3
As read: lb 268
